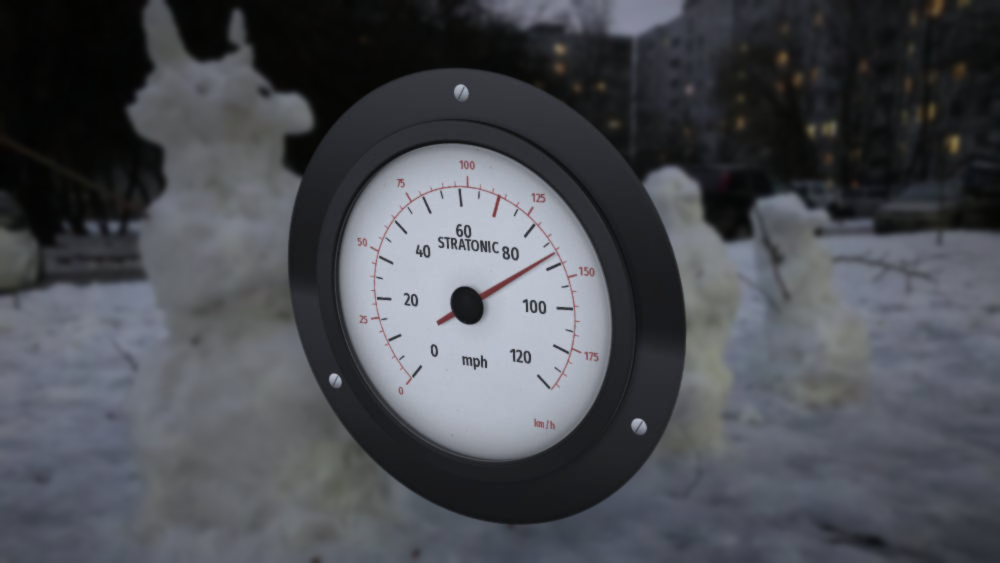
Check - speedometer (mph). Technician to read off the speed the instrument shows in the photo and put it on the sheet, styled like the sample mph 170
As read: mph 87.5
